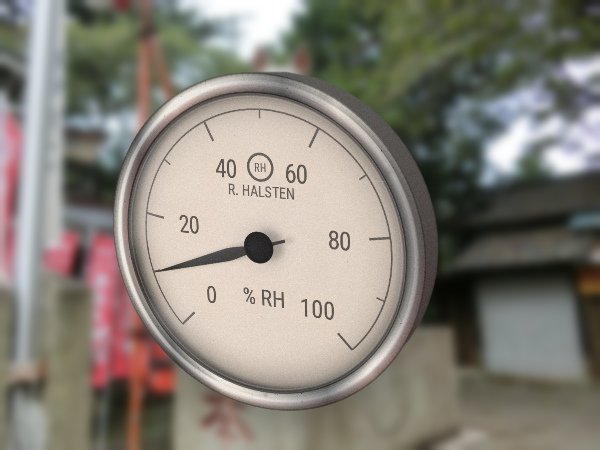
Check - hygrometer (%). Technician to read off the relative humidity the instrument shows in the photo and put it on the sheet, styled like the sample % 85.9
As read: % 10
